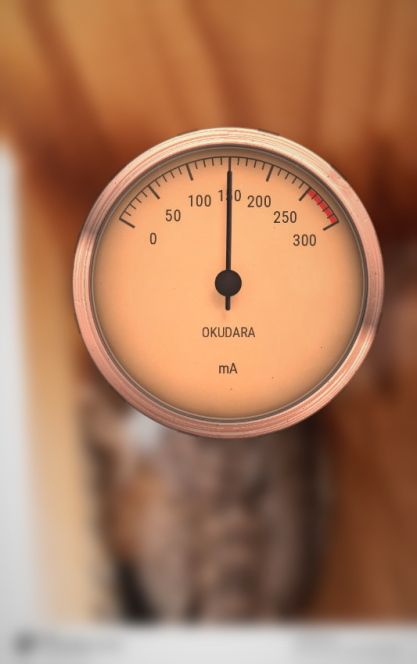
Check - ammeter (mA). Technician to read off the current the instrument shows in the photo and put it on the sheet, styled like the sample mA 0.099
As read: mA 150
